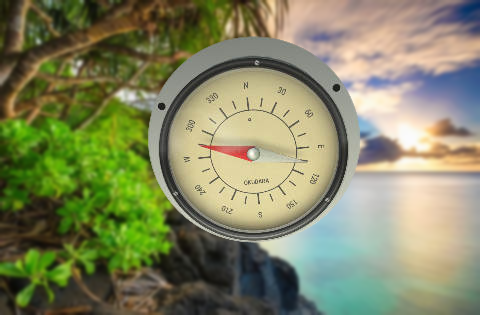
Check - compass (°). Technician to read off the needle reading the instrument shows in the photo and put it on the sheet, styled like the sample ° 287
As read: ° 285
